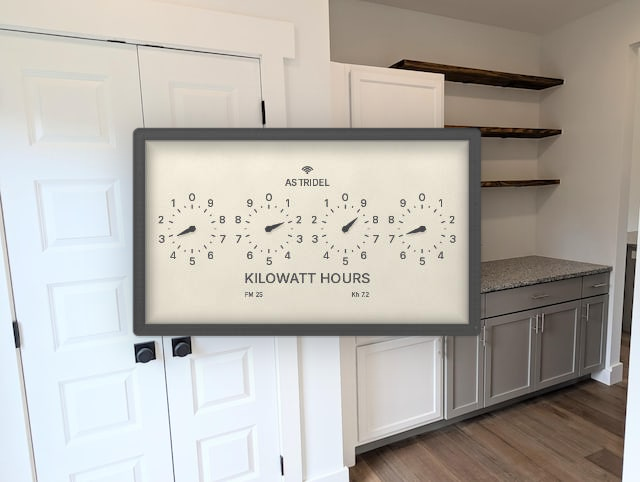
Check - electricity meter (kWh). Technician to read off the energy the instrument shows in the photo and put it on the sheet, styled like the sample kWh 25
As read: kWh 3187
